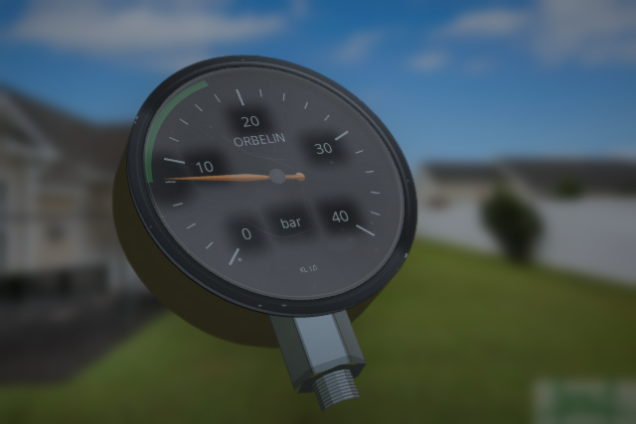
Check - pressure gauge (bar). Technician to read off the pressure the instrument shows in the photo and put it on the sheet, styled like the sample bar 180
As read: bar 8
